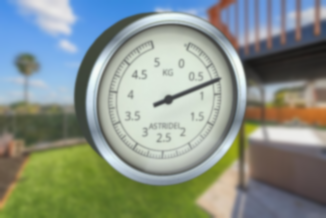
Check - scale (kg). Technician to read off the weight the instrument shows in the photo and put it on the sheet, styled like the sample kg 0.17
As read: kg 0.75
